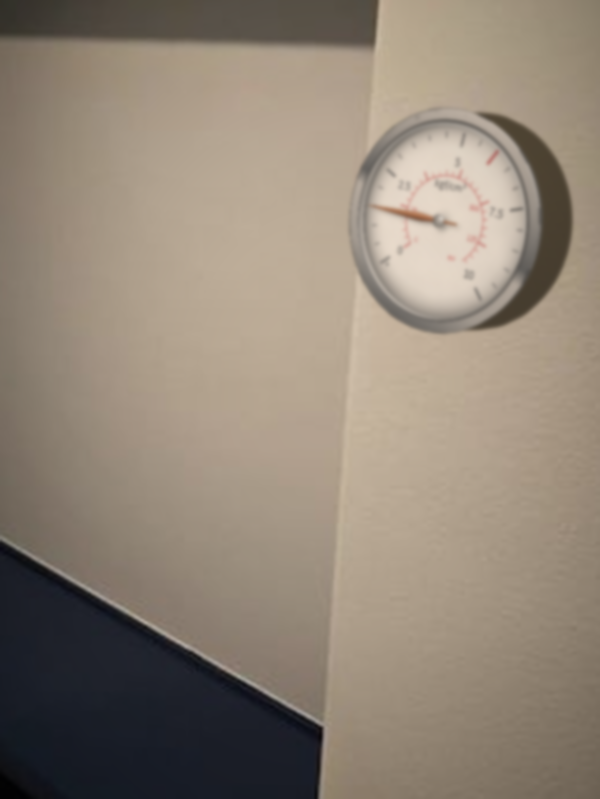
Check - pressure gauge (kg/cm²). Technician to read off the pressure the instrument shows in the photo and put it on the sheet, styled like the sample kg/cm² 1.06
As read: kg/cm² 1.5
